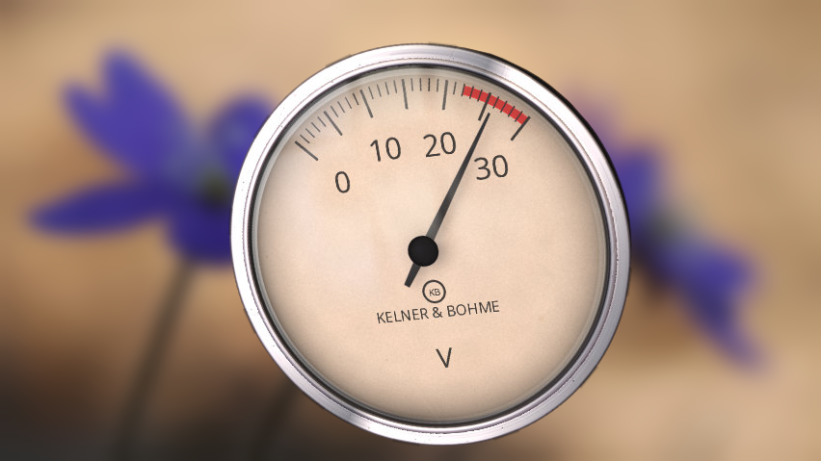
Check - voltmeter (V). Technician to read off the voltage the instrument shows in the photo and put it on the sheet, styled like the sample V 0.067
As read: V 26
